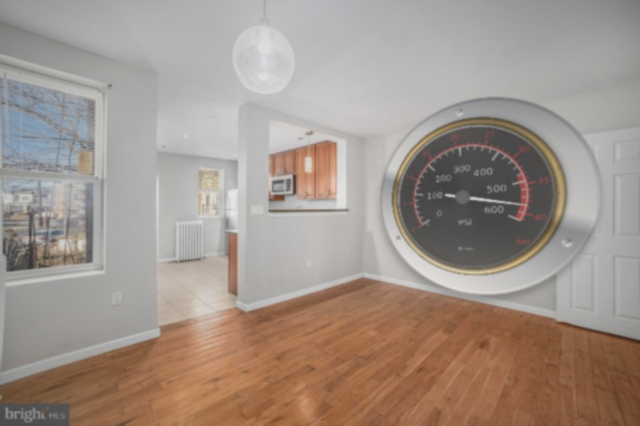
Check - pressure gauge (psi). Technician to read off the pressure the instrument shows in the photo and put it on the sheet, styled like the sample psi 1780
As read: psi 560
